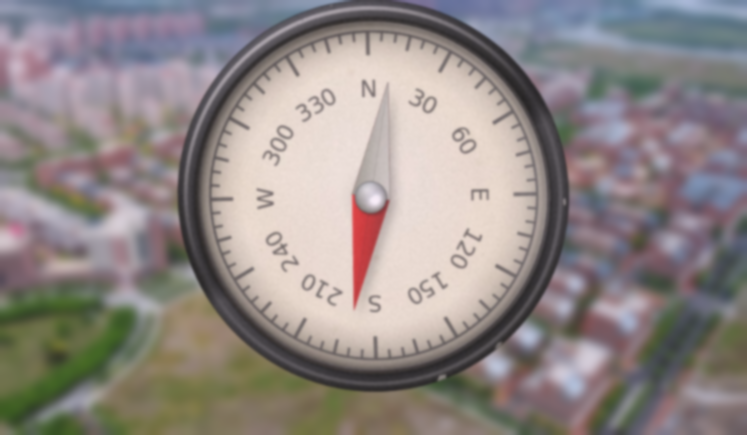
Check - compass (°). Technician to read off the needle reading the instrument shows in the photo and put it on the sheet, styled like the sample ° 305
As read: ° 190
